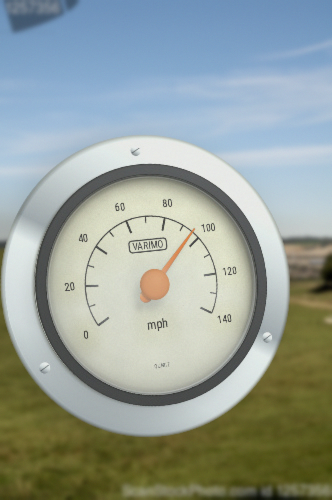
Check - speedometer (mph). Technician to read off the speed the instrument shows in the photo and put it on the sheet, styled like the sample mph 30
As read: mph 95
